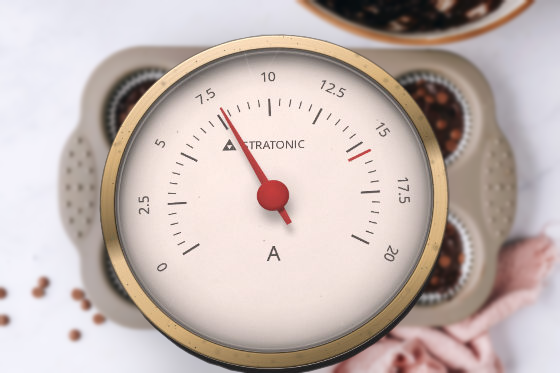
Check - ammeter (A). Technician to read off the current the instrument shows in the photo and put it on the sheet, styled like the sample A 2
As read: A 7.75
